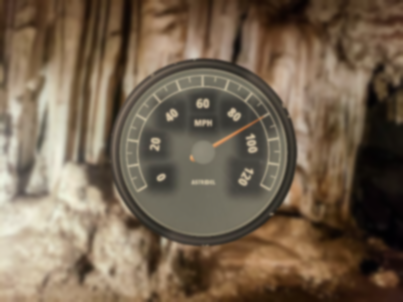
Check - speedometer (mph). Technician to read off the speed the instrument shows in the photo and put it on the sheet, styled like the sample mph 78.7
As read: mph 90
